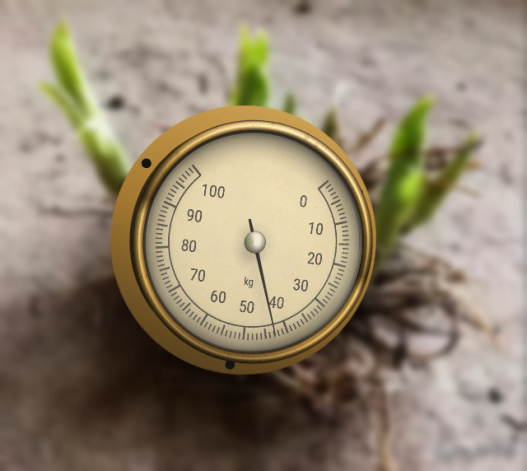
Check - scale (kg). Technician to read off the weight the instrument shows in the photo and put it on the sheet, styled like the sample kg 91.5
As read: kg 43
